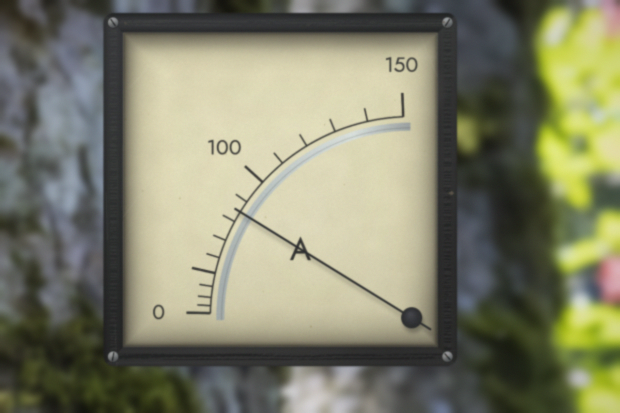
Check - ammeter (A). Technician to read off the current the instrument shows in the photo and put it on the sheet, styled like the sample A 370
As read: A 85
